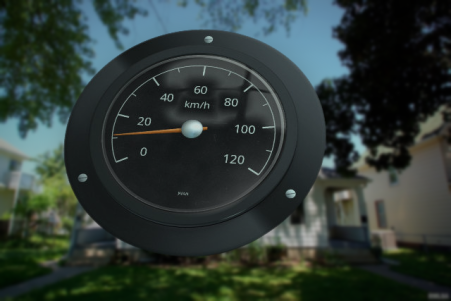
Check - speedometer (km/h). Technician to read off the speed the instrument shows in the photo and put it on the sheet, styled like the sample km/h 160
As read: km/h 10
